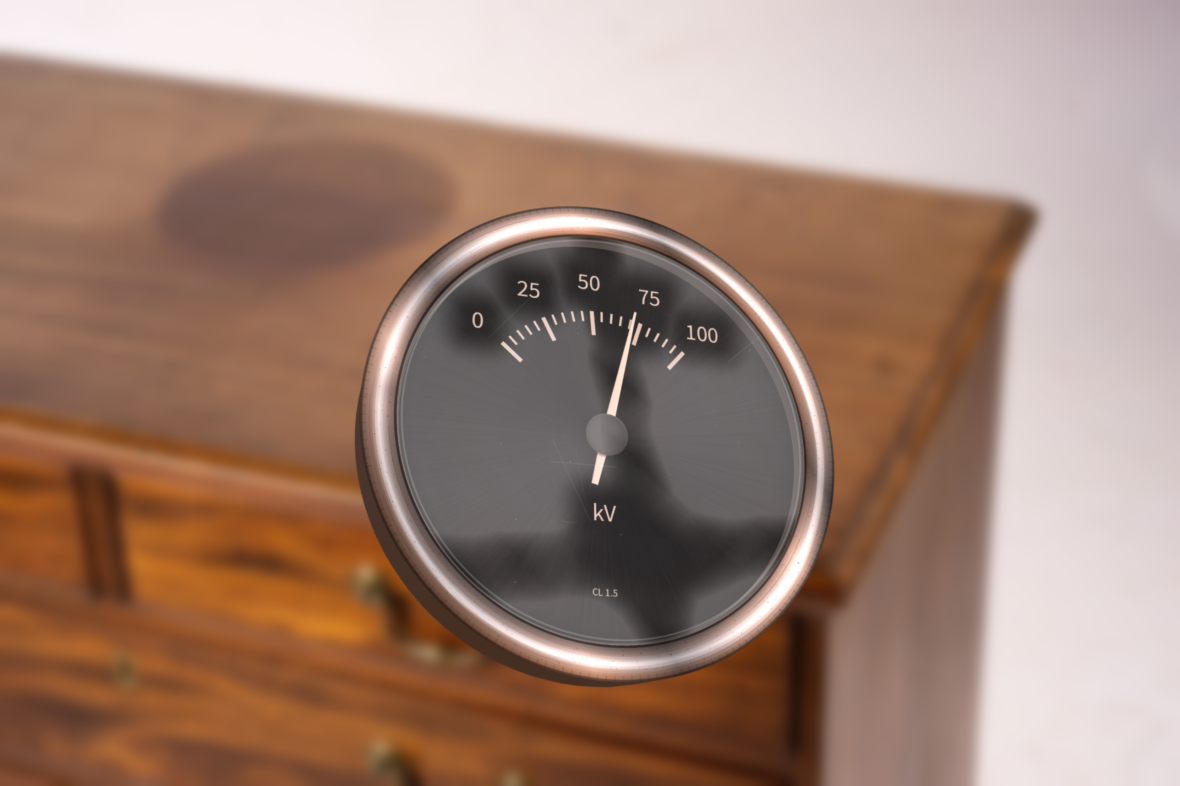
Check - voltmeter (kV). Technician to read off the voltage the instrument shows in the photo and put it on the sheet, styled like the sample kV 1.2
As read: kV 70
